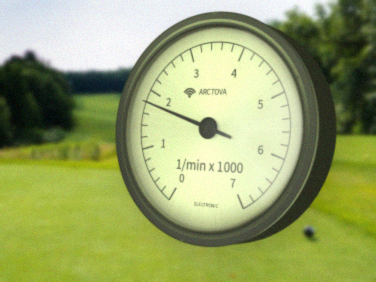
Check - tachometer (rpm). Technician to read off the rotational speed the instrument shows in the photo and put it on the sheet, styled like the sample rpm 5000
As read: rpm 1800
